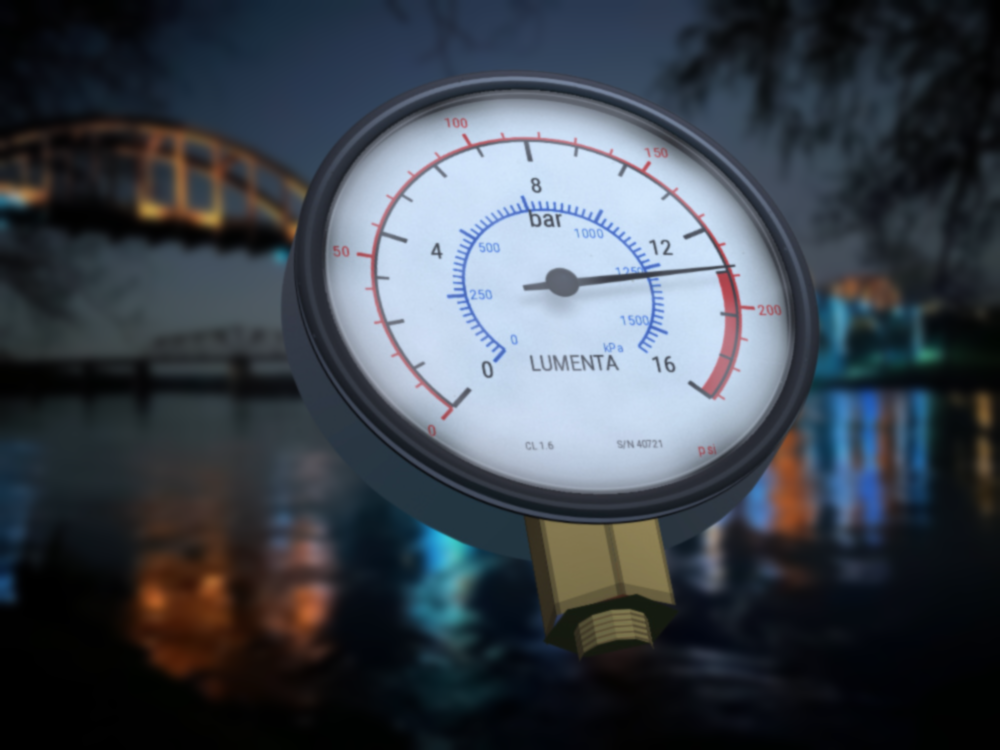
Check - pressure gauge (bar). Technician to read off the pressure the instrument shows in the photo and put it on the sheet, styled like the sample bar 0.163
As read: bar 13
